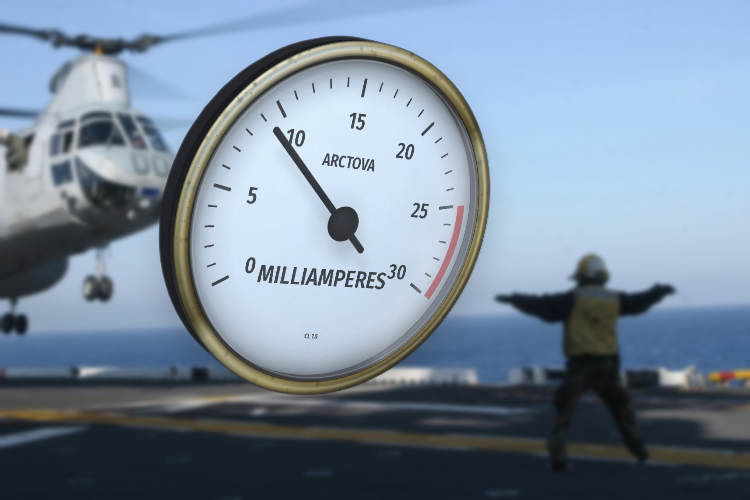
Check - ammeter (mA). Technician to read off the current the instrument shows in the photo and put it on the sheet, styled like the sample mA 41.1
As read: mA 9
